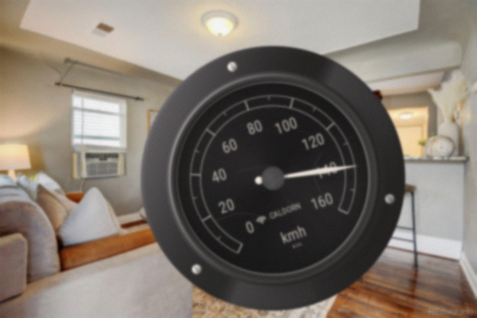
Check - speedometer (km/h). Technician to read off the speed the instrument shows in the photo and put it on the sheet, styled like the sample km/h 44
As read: km/h 140
